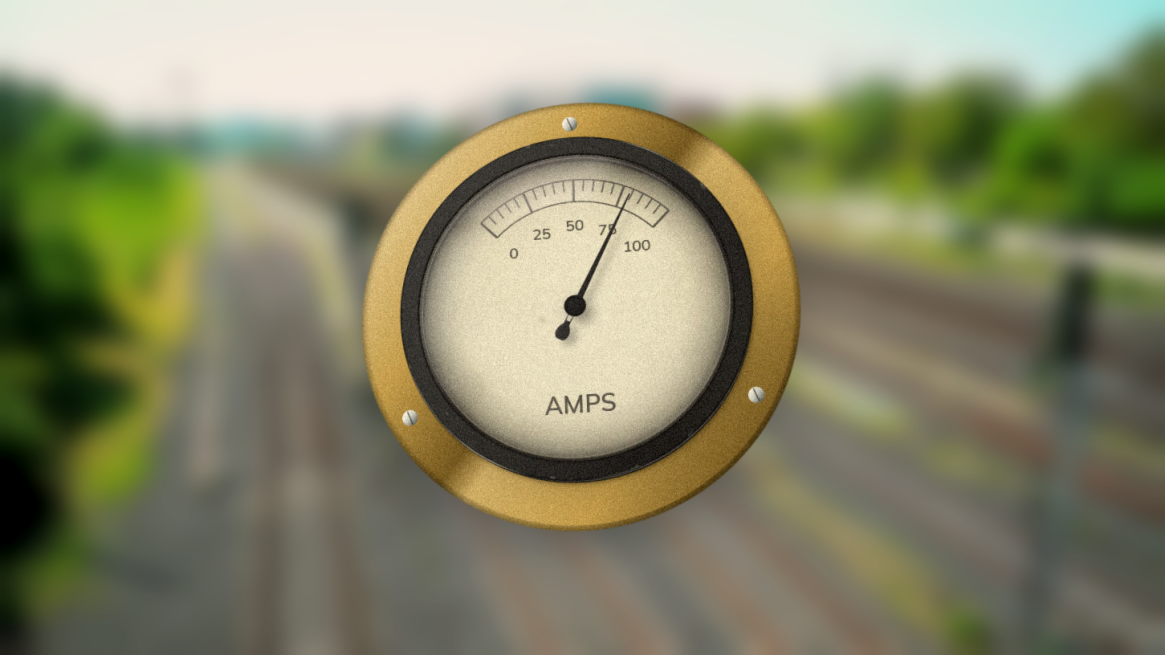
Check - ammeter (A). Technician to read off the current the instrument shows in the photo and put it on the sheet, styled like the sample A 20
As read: A 80
